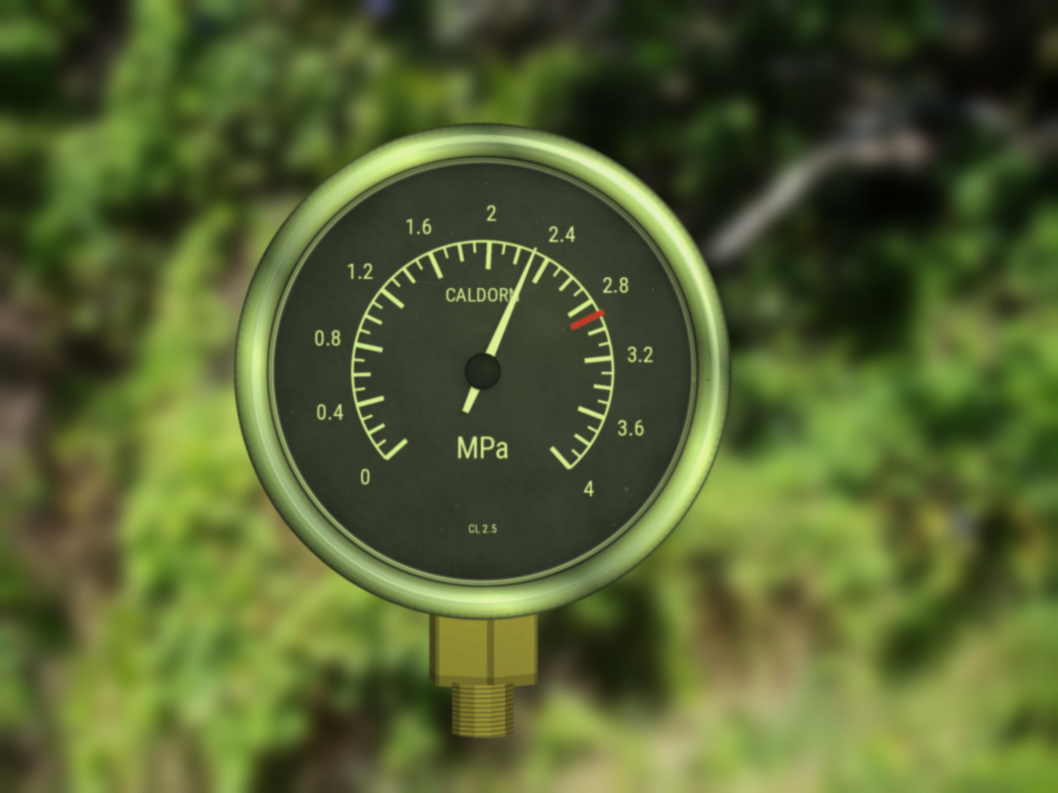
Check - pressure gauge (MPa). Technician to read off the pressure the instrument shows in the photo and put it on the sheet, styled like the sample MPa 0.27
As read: MPa 2.3
